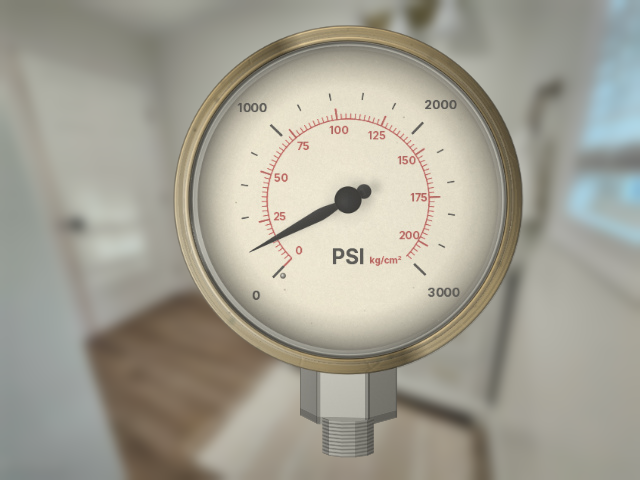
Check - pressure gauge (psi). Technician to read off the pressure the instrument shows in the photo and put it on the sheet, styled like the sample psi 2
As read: psi 200
